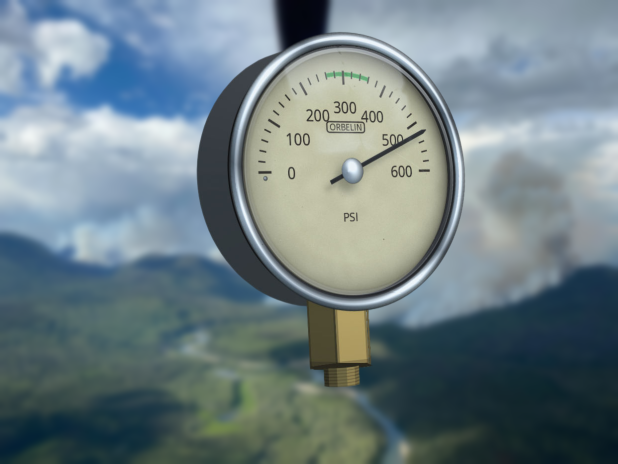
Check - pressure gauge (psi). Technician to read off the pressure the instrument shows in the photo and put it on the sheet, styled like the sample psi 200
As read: psi 520
